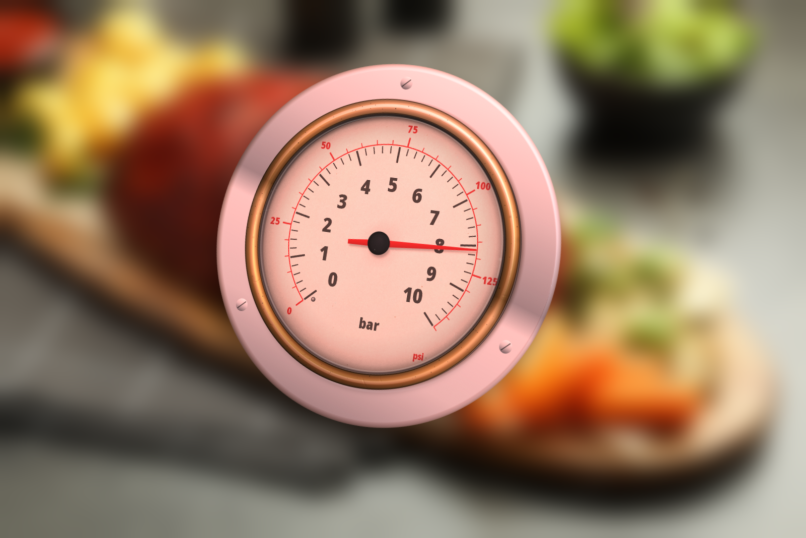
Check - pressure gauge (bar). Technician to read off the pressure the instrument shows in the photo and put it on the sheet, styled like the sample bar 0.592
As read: bar 8.1
